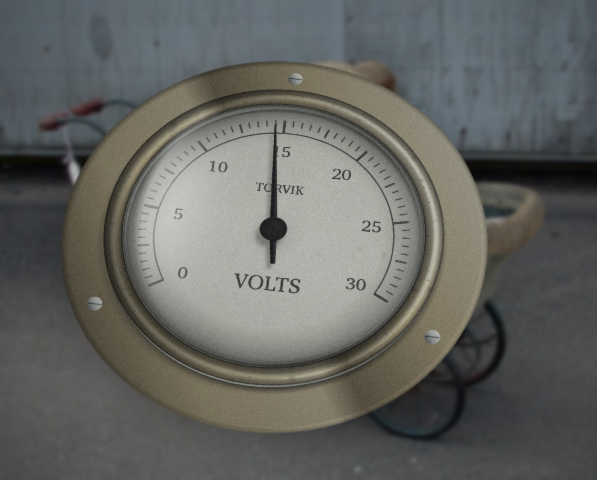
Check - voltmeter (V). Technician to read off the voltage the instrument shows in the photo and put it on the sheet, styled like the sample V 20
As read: V 14.5
